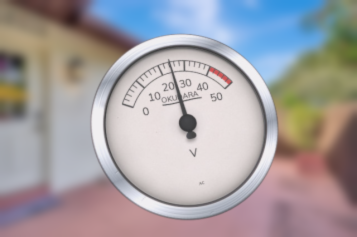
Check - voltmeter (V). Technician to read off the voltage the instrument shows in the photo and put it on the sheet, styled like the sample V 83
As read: V 24
